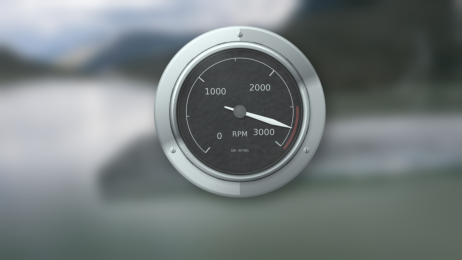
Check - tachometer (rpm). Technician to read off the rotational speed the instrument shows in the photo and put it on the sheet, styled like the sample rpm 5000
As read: rpm 2750
